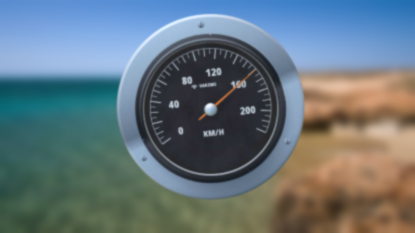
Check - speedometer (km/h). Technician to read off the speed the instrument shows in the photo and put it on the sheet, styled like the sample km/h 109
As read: km/h 160
